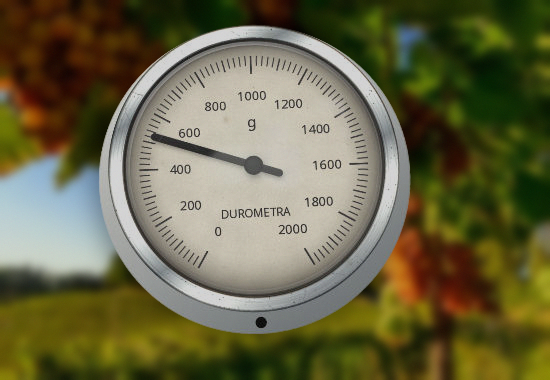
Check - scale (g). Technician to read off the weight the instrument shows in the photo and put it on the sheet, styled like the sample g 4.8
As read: g 520
